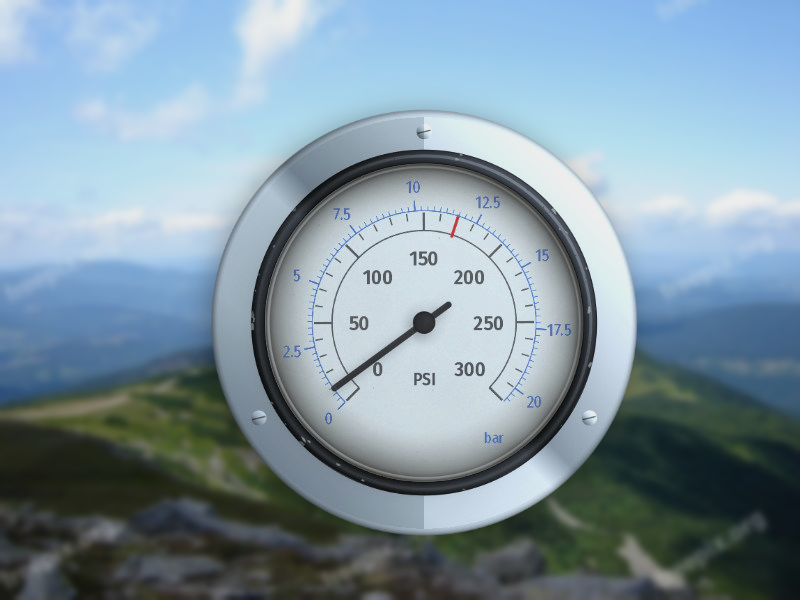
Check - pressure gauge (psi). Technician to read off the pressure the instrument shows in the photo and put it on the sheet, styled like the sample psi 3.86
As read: psi 10
